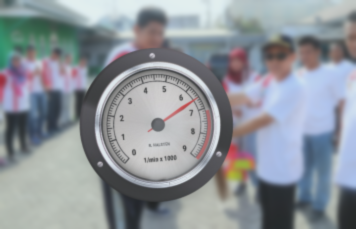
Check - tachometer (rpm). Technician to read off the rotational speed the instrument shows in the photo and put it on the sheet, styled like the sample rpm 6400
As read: rpm 6500
